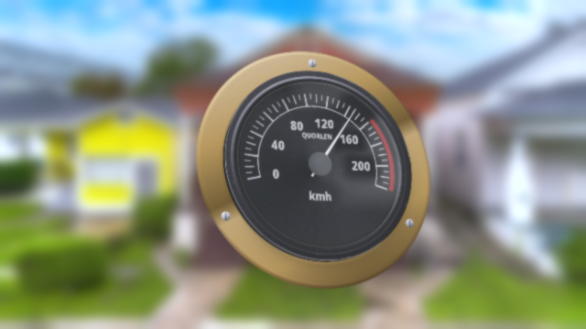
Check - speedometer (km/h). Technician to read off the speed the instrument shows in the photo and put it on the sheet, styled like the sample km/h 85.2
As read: km/h 145
